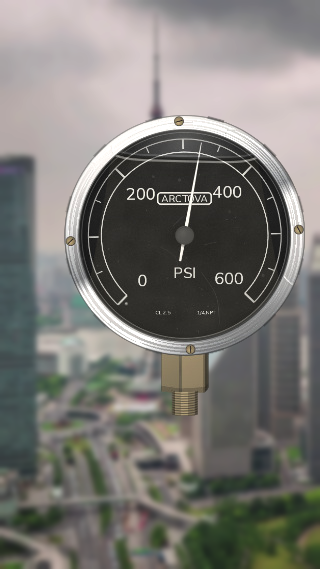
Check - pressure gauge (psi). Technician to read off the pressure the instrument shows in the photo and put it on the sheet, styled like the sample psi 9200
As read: psi 325
